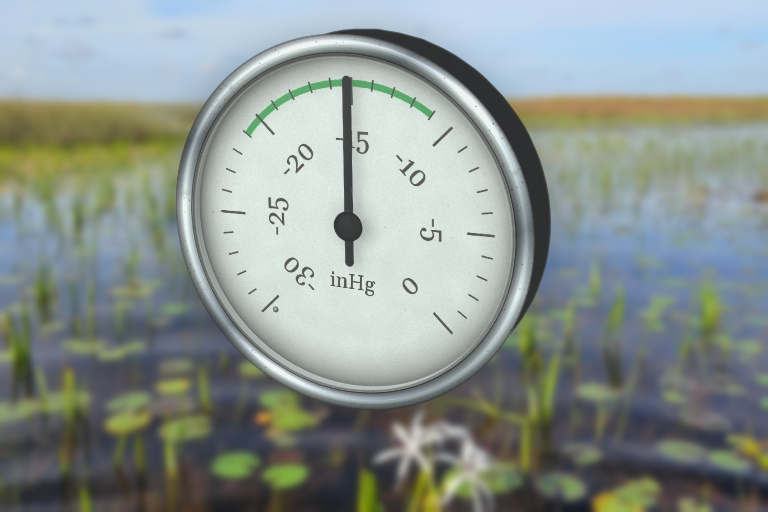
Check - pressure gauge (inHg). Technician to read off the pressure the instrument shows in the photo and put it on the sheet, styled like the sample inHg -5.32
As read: inHg -15
